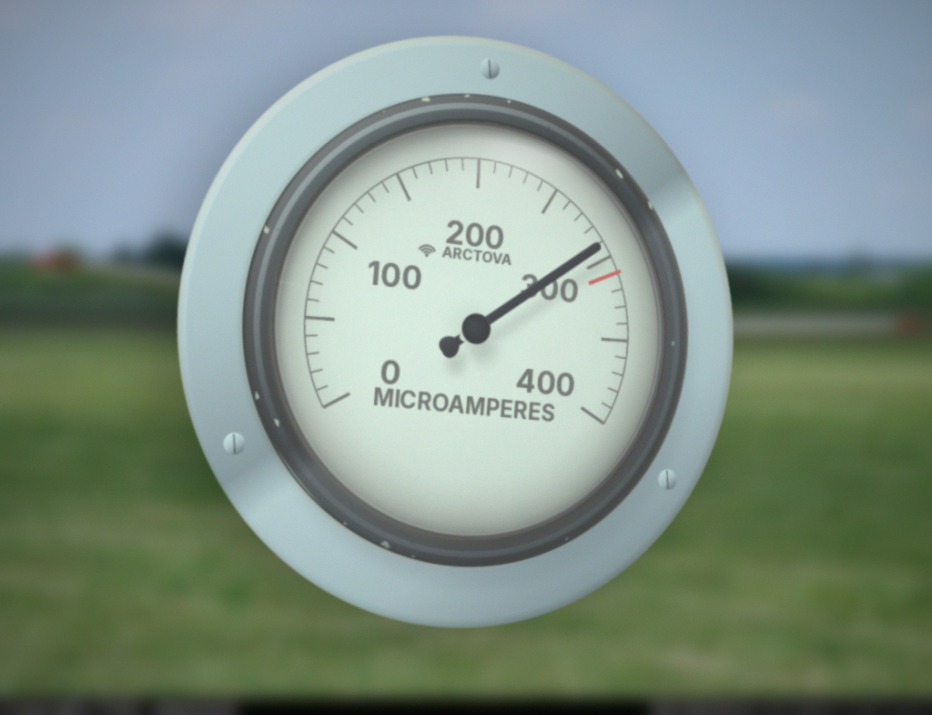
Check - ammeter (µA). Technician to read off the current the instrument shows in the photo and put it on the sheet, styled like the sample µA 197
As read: µA 290
